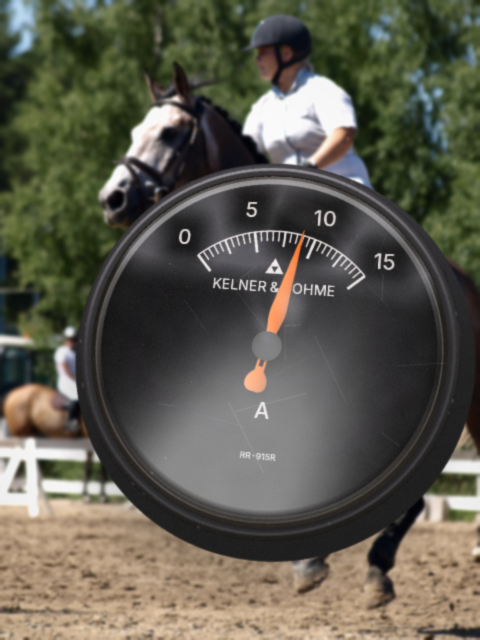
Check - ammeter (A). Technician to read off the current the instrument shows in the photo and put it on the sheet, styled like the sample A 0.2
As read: A 9
